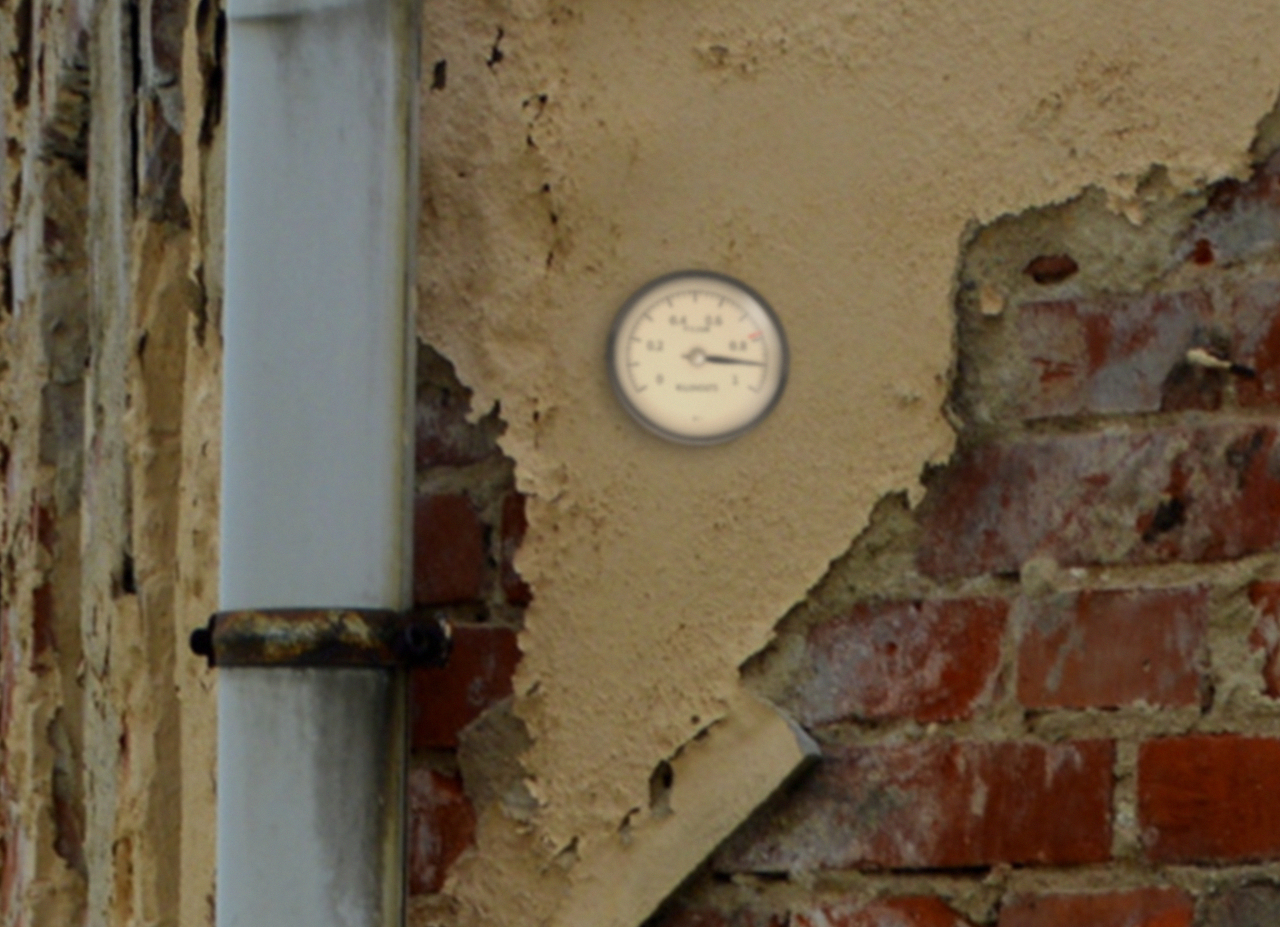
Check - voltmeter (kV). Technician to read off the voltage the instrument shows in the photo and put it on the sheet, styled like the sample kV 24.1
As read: kV 0.9
